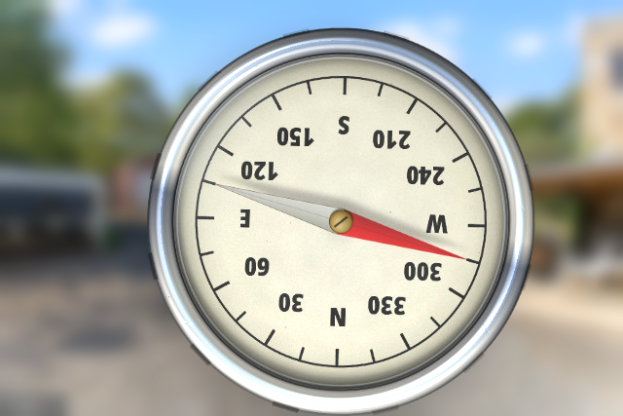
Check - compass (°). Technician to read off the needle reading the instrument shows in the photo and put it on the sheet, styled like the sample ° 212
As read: ° 285
